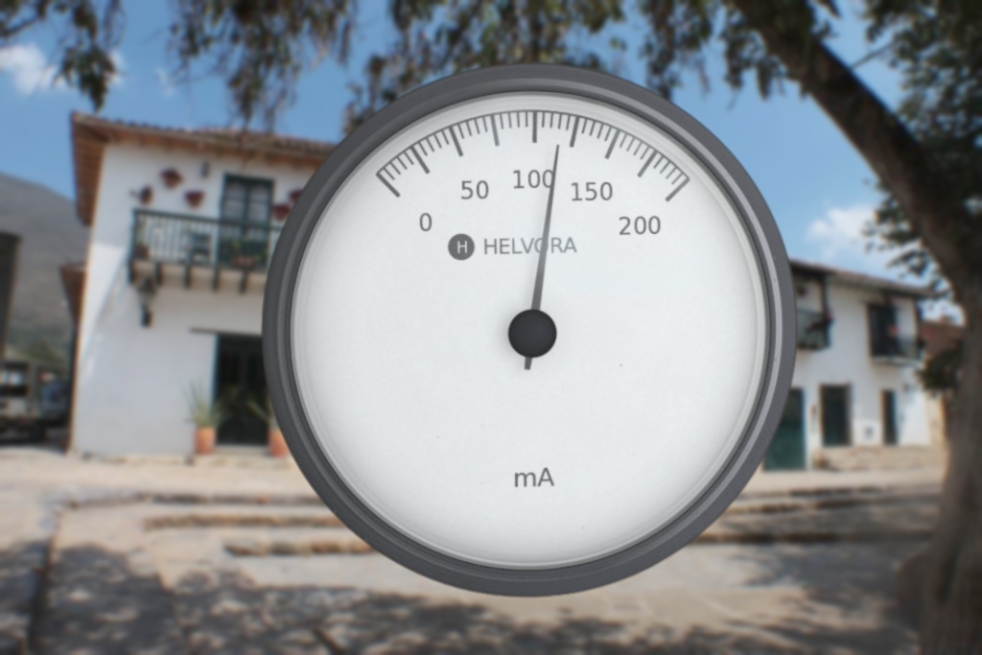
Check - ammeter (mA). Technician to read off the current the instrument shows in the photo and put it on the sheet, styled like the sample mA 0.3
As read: mA 115
